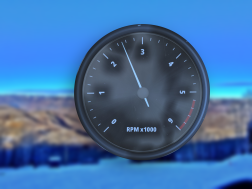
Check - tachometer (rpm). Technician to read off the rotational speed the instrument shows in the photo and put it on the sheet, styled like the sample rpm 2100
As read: rpm 2500
